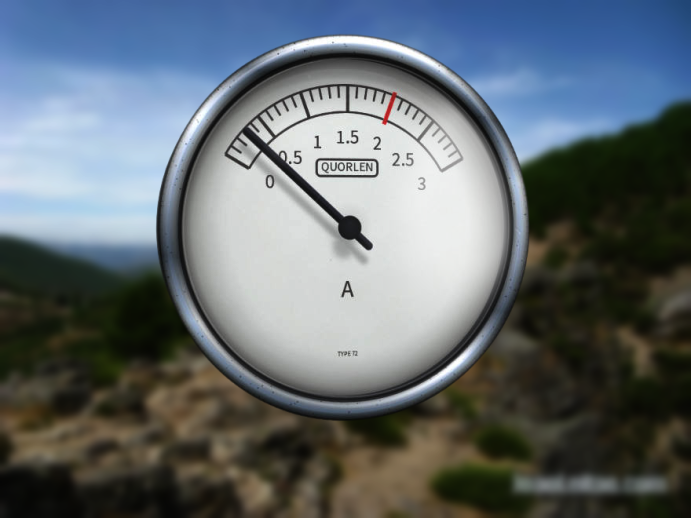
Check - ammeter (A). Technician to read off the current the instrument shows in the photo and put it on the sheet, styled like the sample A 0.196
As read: A 0.3
